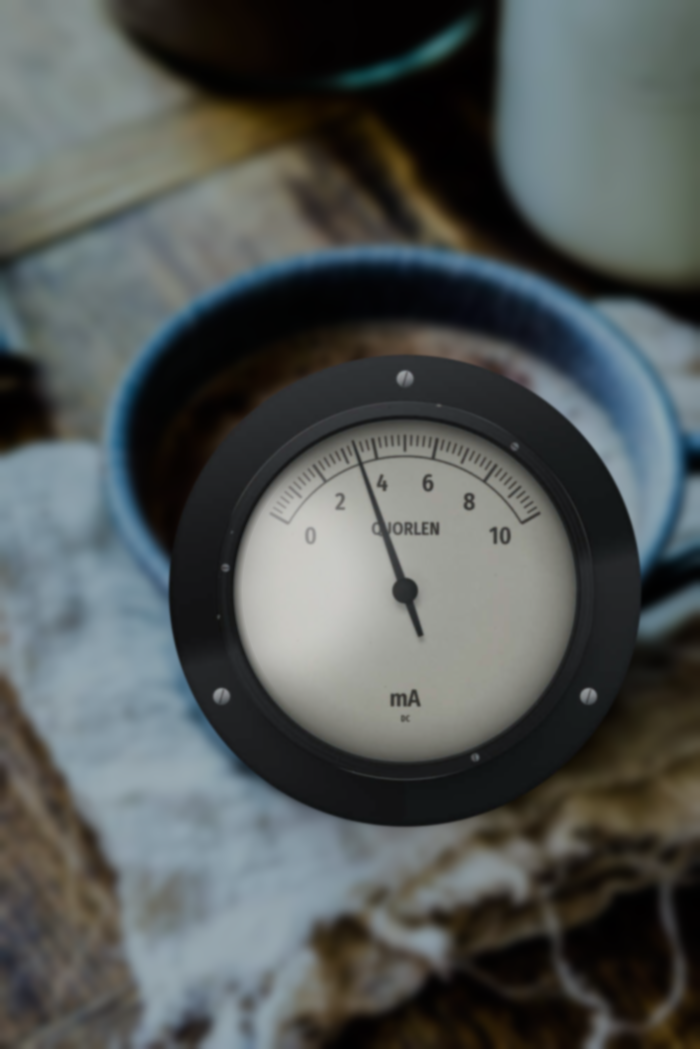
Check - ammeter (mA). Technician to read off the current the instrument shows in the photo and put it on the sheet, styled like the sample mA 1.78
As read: mA 3.4
